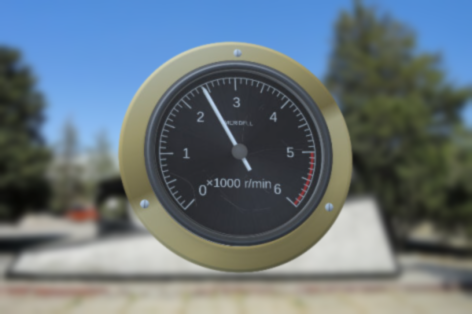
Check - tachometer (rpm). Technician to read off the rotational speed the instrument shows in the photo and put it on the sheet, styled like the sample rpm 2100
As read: rpm 2400
